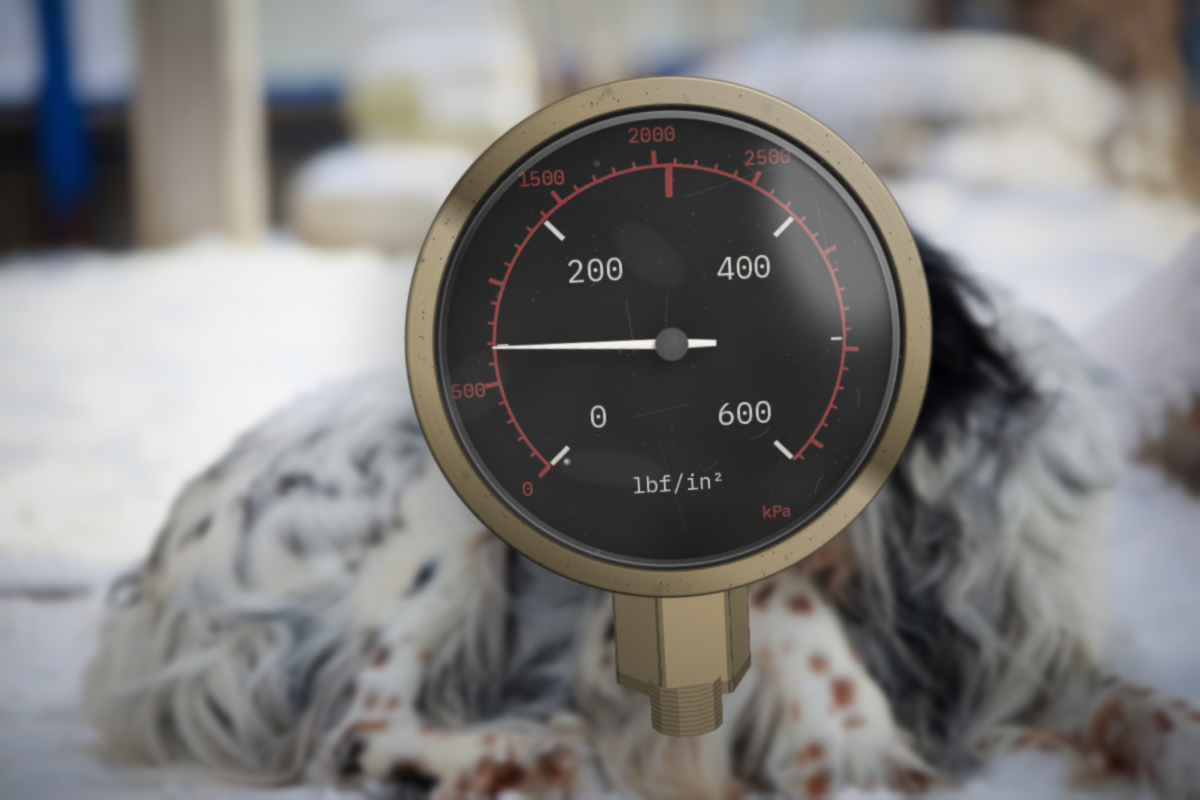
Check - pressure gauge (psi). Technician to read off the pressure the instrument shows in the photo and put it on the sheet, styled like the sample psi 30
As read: psi 100
